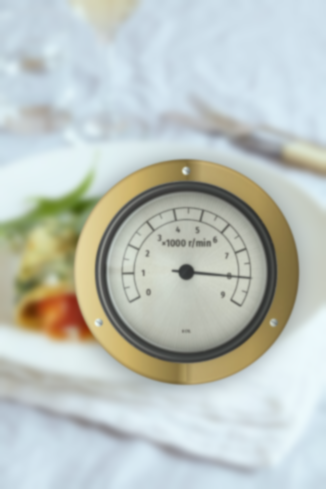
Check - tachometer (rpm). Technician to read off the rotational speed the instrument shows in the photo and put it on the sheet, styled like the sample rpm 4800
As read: rpm 8000
